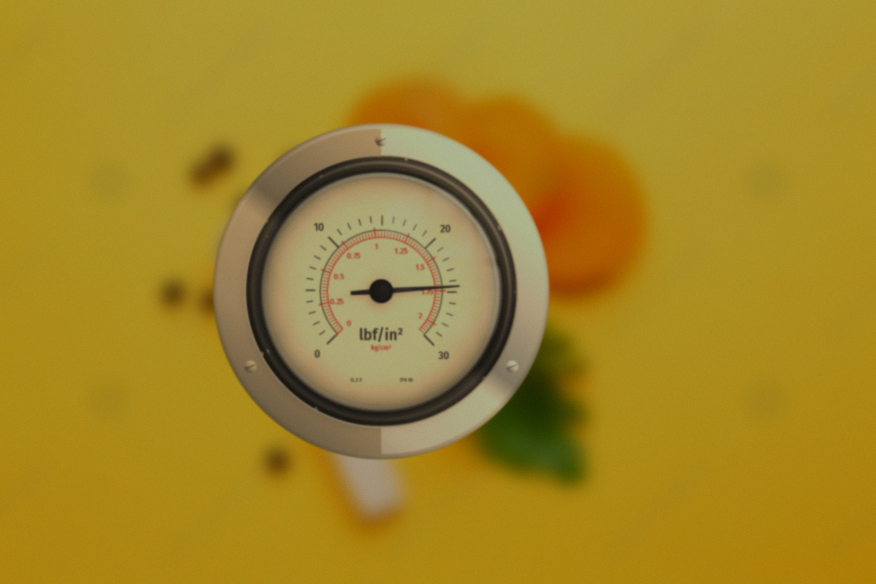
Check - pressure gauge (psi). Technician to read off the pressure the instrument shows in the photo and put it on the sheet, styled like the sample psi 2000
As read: psi 24.5
